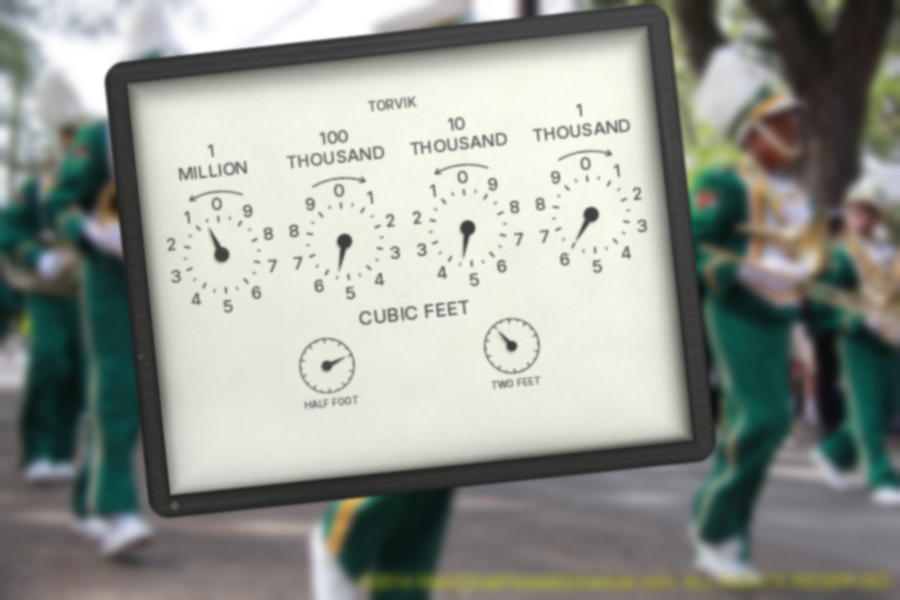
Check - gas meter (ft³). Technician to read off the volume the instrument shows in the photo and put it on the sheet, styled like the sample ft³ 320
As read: ft³ 54600
